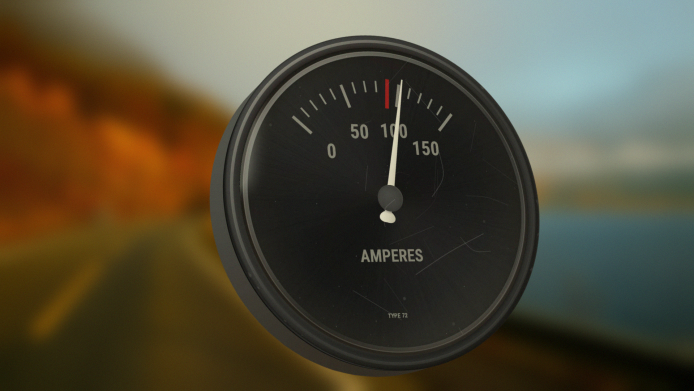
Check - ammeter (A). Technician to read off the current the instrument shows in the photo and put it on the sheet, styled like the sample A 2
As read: A 100
